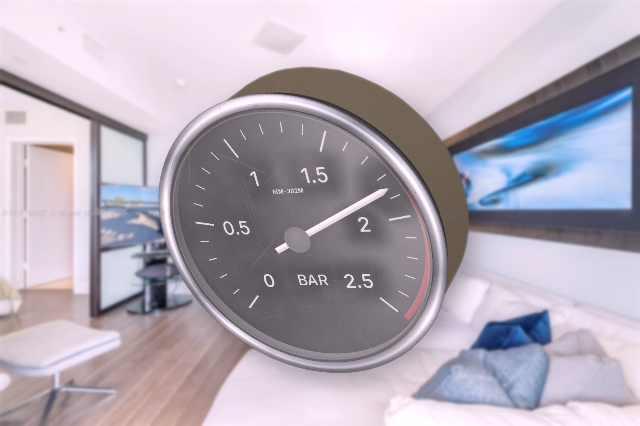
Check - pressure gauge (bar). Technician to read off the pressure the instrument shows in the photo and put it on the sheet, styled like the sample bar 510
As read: bar 1.85
